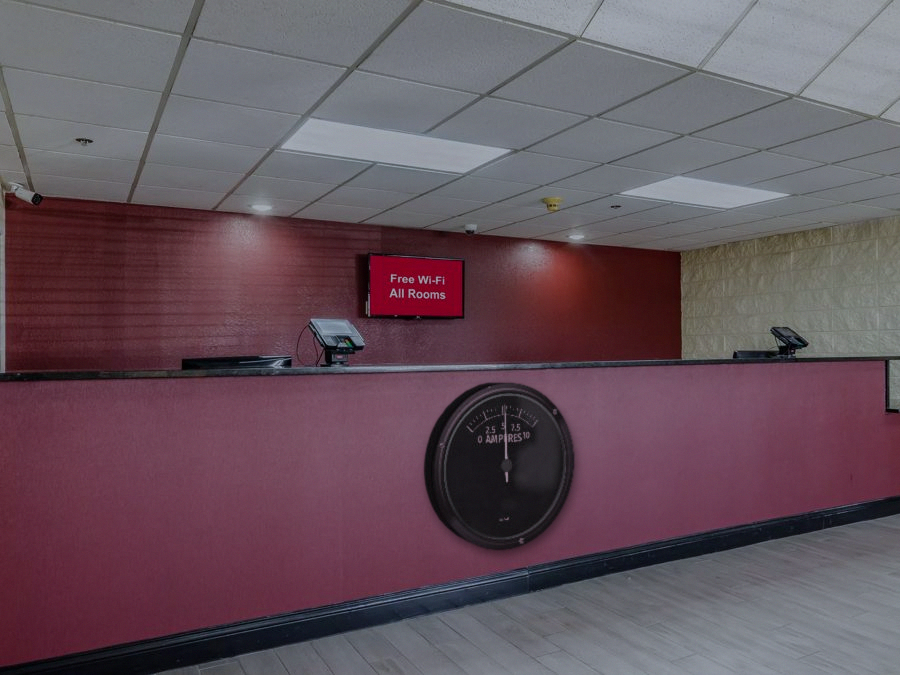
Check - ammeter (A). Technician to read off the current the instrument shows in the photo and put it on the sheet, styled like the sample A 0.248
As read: A 5
